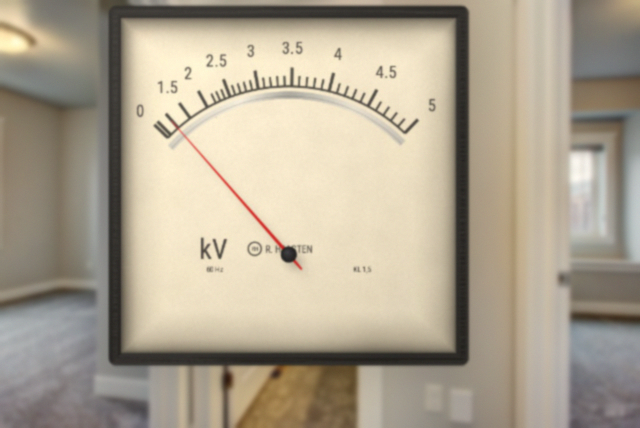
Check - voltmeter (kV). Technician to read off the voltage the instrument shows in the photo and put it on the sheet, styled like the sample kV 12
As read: kV 1
